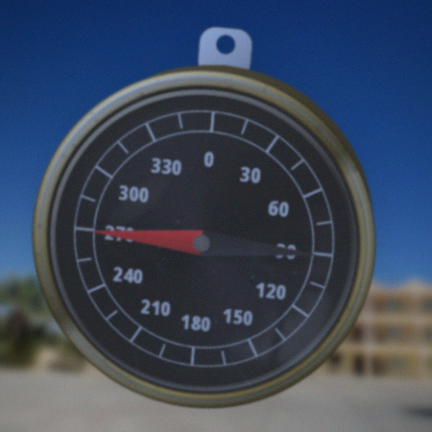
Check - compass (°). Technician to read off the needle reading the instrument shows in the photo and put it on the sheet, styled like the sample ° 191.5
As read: ° 270
